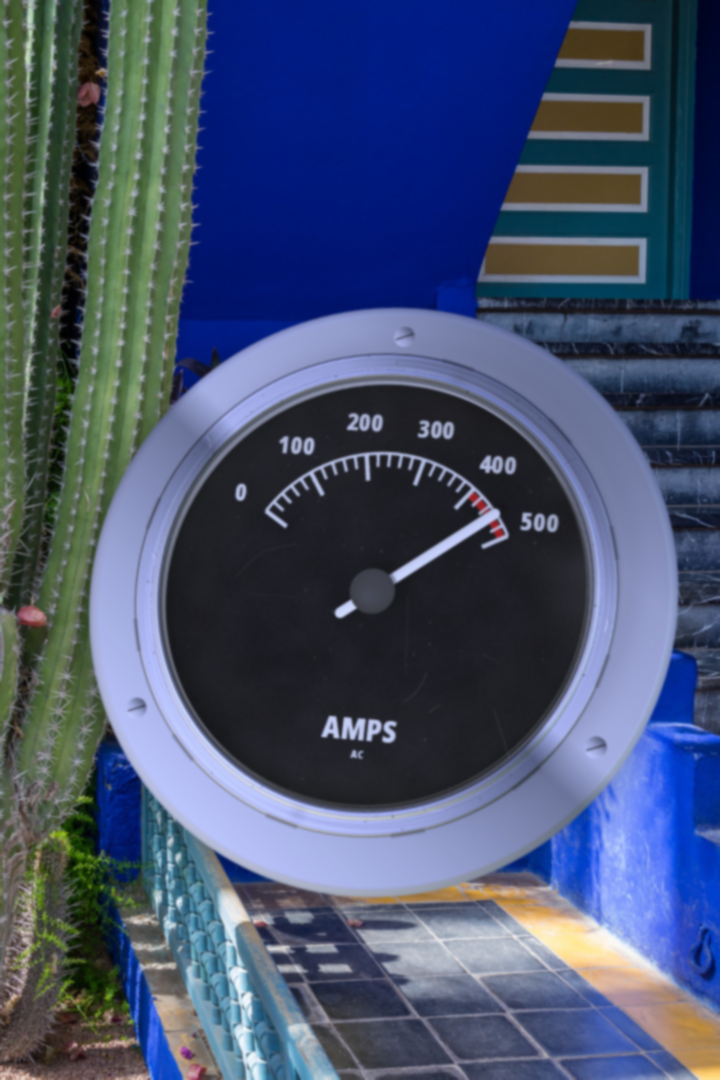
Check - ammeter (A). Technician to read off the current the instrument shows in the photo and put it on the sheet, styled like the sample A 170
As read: A 460
